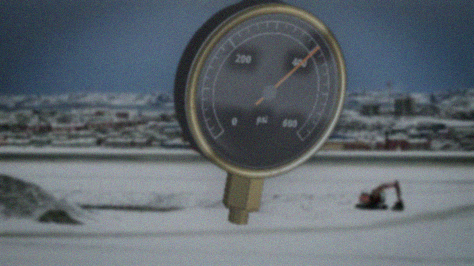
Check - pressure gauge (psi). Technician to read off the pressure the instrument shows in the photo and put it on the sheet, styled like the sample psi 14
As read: psi 400
